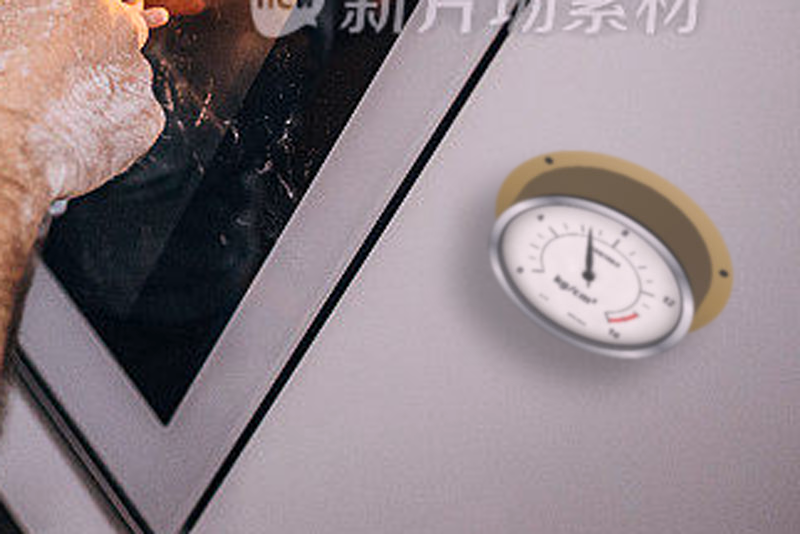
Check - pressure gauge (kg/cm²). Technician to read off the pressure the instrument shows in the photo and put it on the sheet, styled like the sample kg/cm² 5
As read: kg/cm² 6.5
